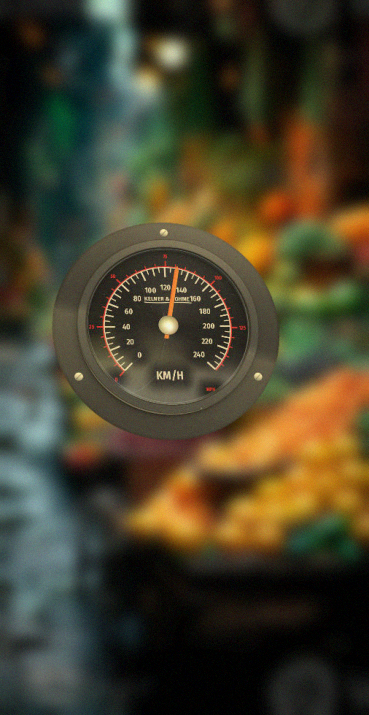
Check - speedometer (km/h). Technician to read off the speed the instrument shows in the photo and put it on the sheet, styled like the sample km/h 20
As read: km/h 130
